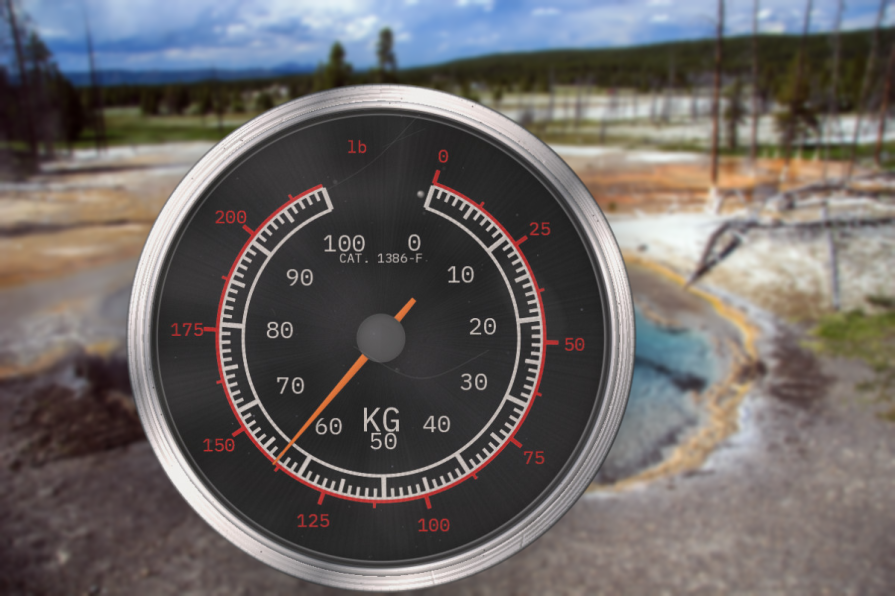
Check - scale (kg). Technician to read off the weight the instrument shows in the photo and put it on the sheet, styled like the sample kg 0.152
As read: kg 63
